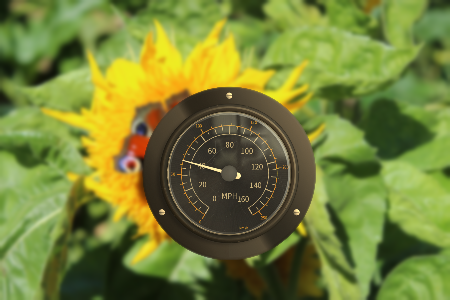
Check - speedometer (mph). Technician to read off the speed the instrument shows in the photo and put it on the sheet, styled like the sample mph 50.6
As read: mph 40
